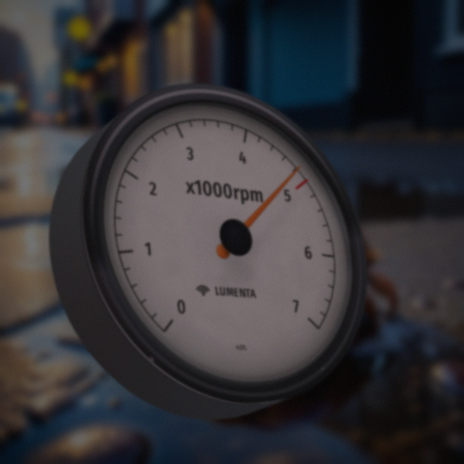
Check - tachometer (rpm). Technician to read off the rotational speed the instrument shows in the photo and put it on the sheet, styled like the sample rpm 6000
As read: rpm 4800
